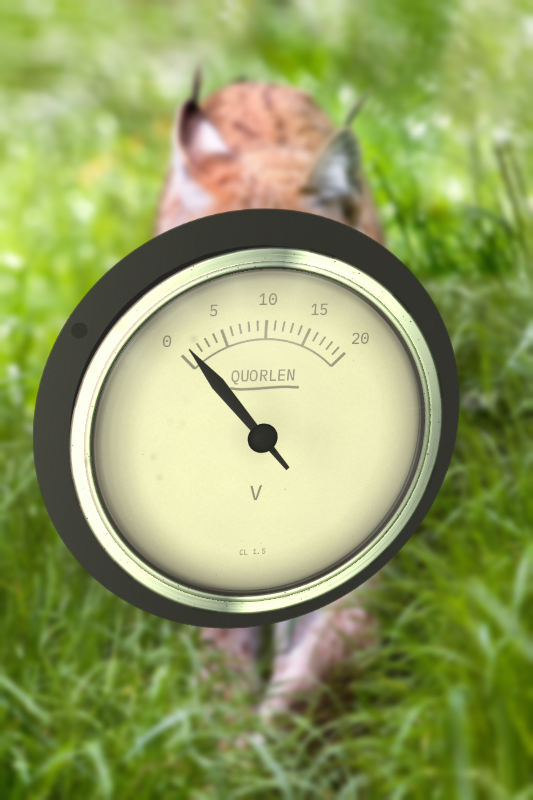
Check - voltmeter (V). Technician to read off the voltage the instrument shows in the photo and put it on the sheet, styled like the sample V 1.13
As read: V 1
